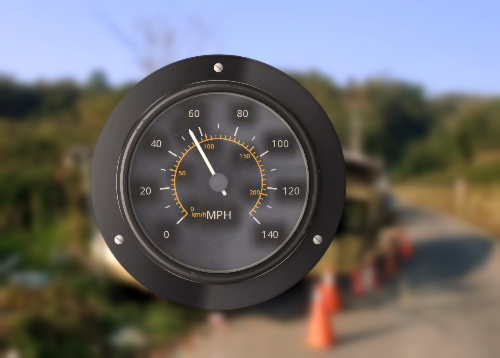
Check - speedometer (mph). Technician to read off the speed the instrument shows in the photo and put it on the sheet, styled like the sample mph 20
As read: mph 55
